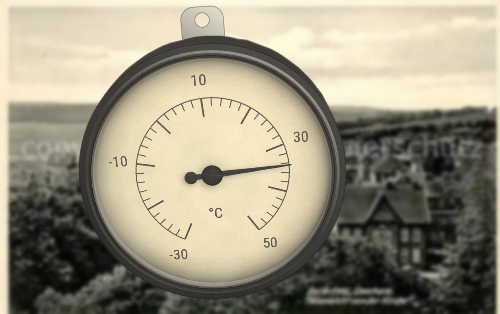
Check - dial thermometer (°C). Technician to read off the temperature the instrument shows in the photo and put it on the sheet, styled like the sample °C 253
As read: °C 34
